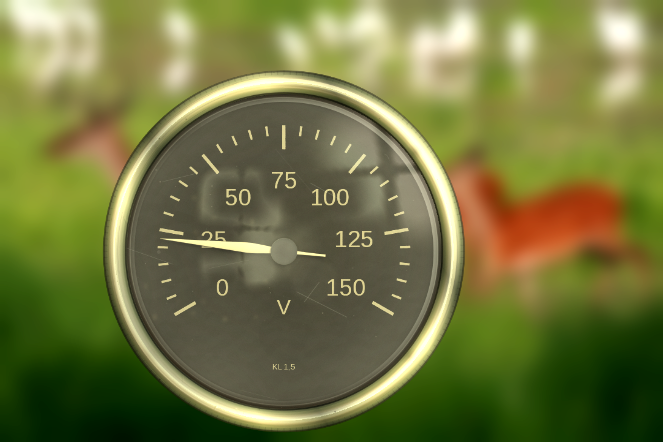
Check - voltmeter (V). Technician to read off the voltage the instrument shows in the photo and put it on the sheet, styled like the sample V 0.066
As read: V 22.5
